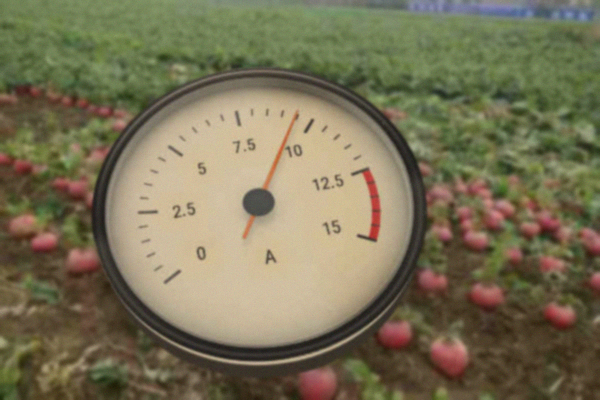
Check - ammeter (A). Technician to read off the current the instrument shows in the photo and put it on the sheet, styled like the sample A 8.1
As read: A 9.5
